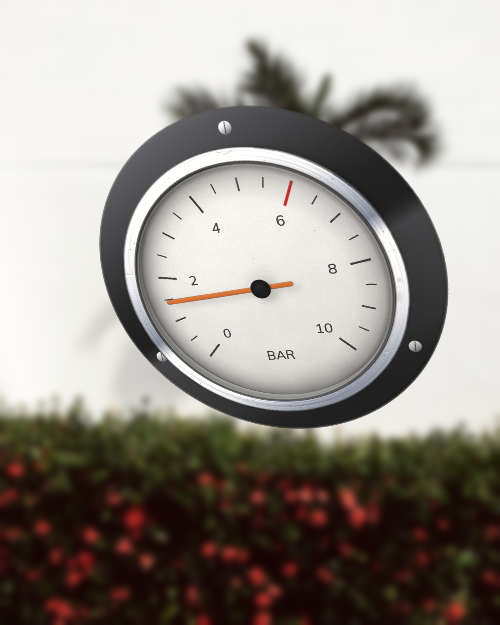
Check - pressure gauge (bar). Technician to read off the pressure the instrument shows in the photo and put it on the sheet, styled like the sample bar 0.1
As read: bar 1.5
